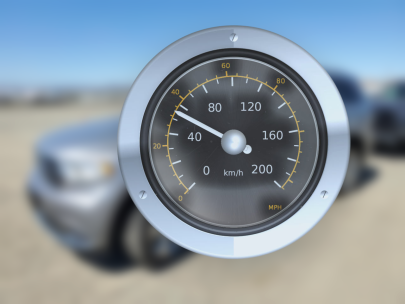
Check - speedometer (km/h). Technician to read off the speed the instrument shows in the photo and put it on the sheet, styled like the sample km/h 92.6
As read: km/h 55
